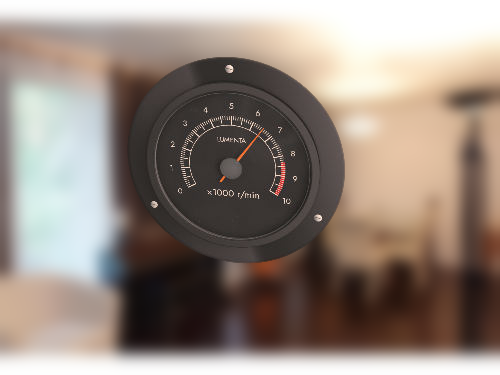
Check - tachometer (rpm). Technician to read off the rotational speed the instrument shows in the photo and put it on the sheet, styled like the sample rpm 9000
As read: rpm 6500
